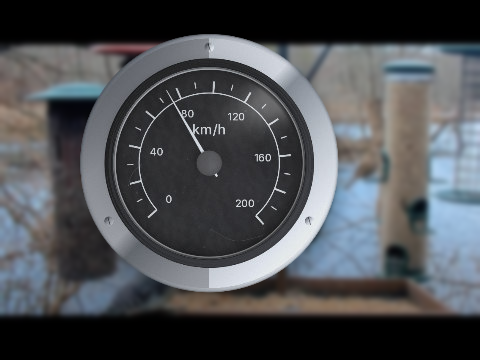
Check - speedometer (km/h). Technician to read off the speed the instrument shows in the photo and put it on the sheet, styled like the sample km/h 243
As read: km/h 75
